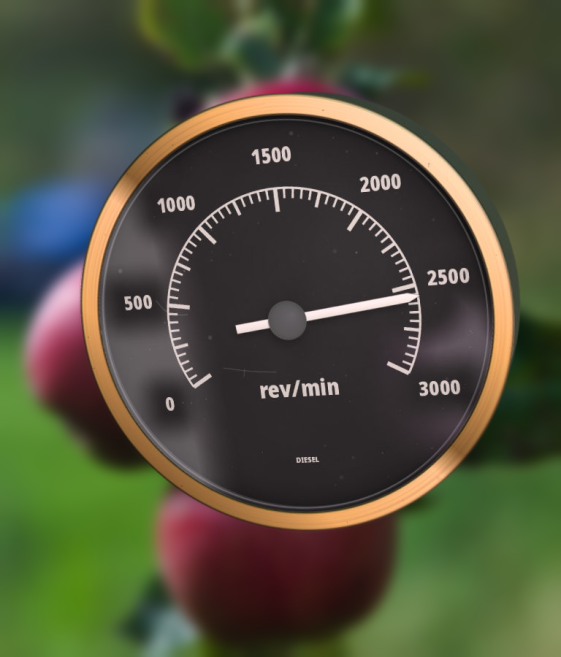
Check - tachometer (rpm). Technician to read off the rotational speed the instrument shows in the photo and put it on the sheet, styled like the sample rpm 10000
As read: rpm 2550
